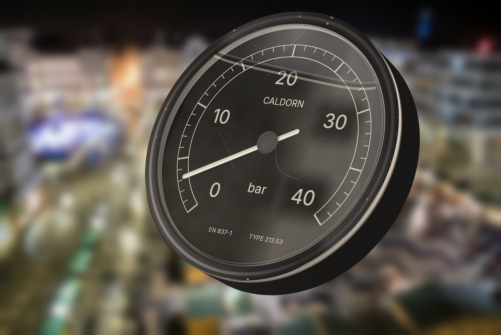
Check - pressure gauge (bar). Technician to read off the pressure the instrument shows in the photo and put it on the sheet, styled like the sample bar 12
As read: bar 3
